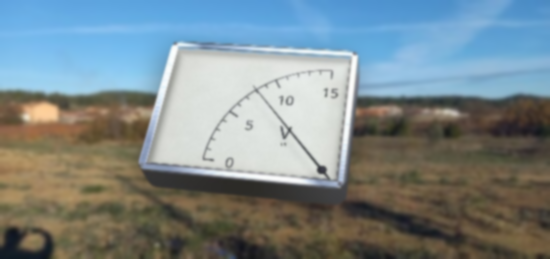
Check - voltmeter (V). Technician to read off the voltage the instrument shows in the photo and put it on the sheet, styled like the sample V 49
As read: V 8
